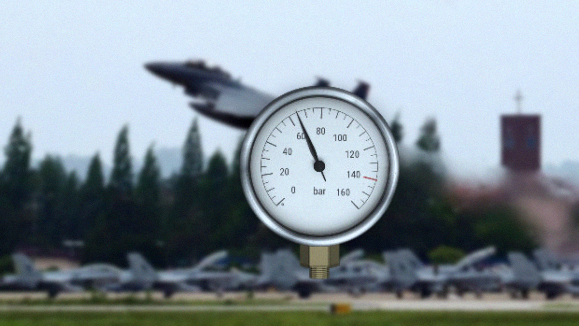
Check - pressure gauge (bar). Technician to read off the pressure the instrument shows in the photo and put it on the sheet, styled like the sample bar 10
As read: bar 65
